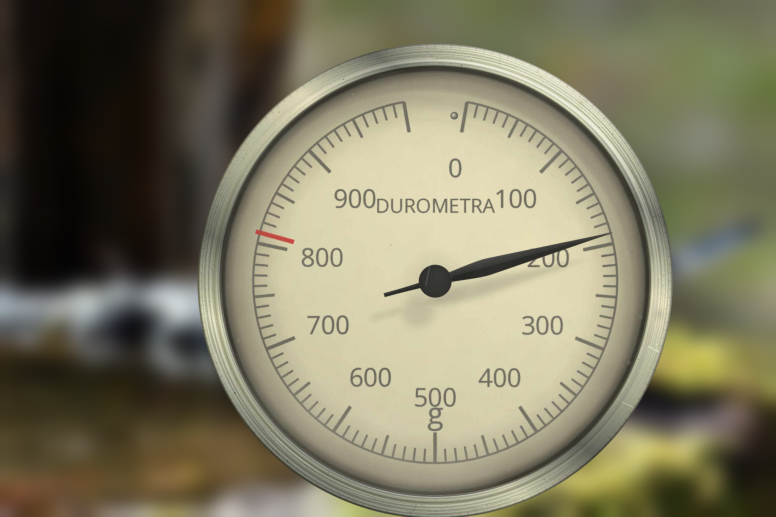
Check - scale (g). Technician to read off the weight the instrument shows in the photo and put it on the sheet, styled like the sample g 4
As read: g 190
